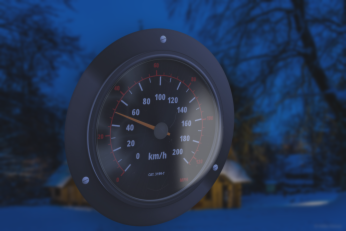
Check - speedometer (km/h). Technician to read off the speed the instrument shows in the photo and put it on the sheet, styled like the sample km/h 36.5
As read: km/h 50
